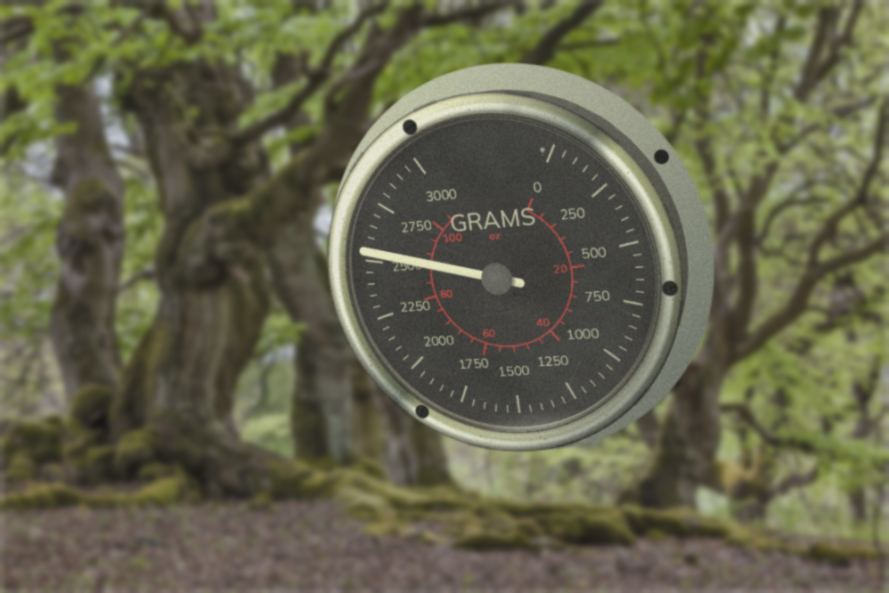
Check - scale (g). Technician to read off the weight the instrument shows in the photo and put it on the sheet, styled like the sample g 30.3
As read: g 2550
